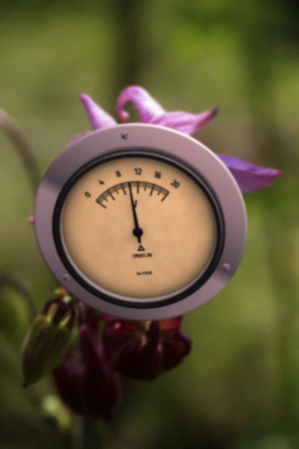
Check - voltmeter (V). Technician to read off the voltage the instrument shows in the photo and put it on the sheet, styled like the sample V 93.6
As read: V 10
